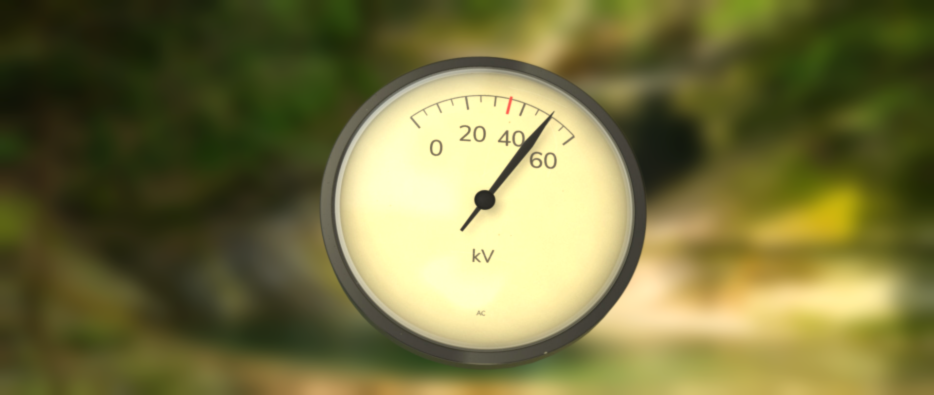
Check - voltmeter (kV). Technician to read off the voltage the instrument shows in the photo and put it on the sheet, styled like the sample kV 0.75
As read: kV 50
